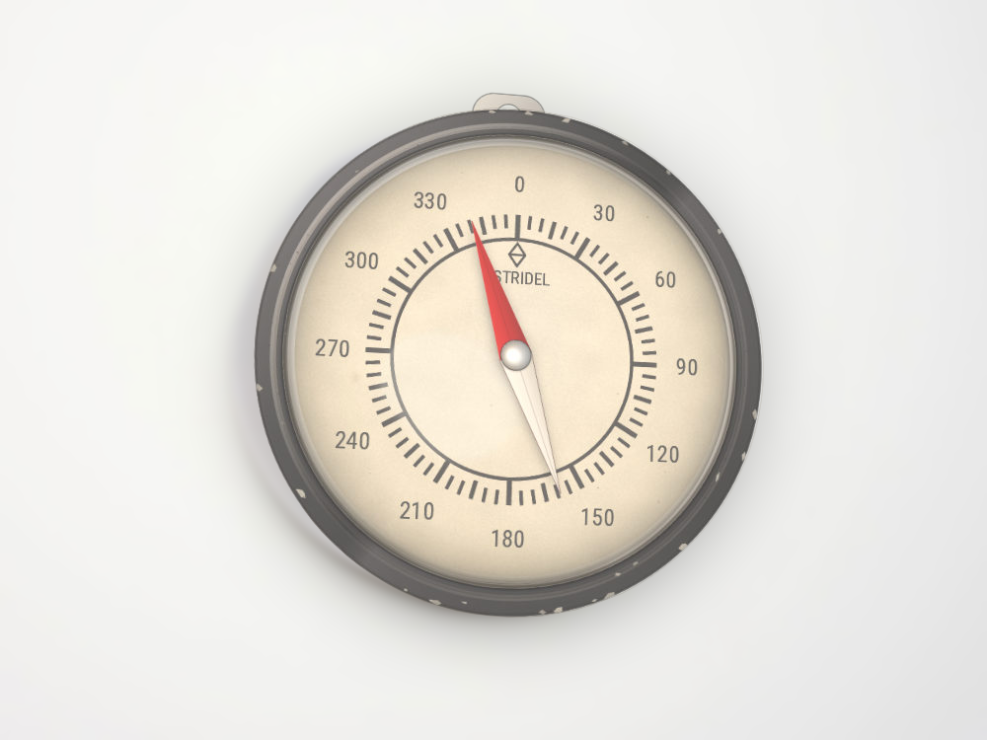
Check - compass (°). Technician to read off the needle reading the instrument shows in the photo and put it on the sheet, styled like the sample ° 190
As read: ° 340
